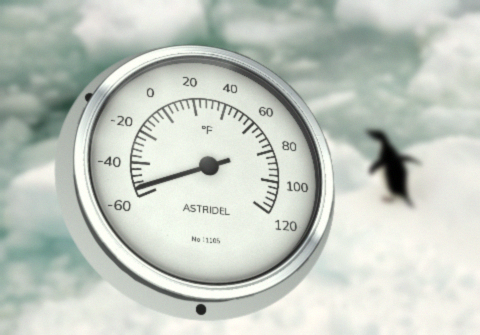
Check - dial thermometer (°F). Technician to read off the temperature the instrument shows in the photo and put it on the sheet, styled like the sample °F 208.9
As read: °F -56
